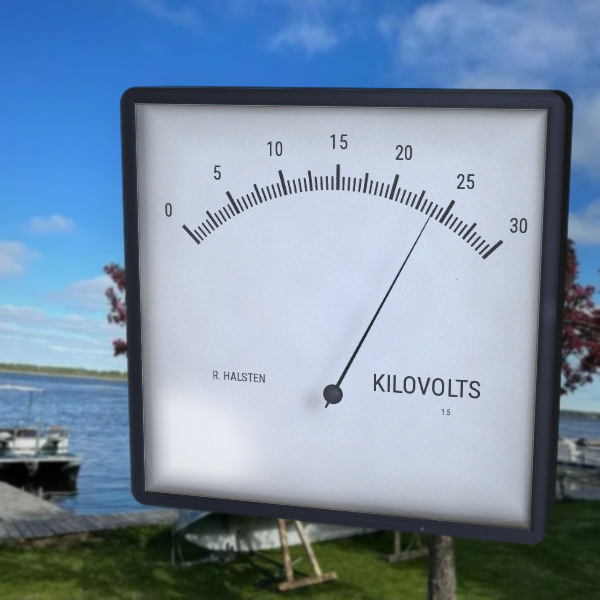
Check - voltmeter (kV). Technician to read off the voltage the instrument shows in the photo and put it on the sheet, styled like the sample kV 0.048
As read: kV 24
